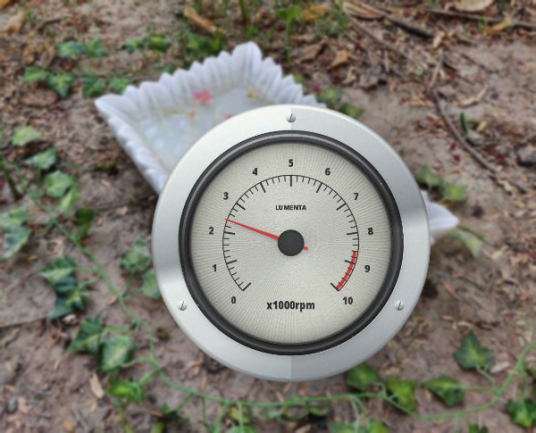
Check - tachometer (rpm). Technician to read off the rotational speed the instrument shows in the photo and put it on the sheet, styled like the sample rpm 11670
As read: rpm 2400
